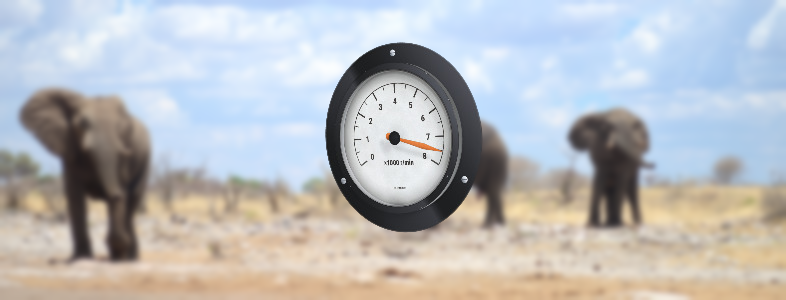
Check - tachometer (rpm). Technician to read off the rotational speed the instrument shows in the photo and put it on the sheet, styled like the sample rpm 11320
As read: rpm 7500
